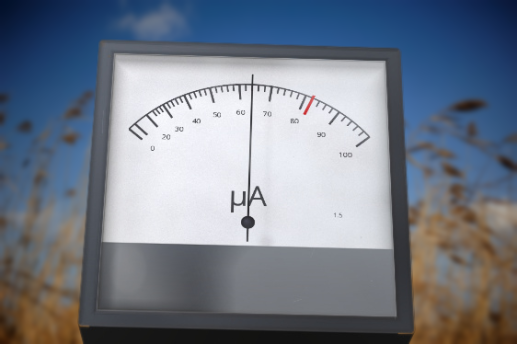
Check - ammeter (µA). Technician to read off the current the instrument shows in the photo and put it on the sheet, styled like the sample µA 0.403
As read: µA 64
